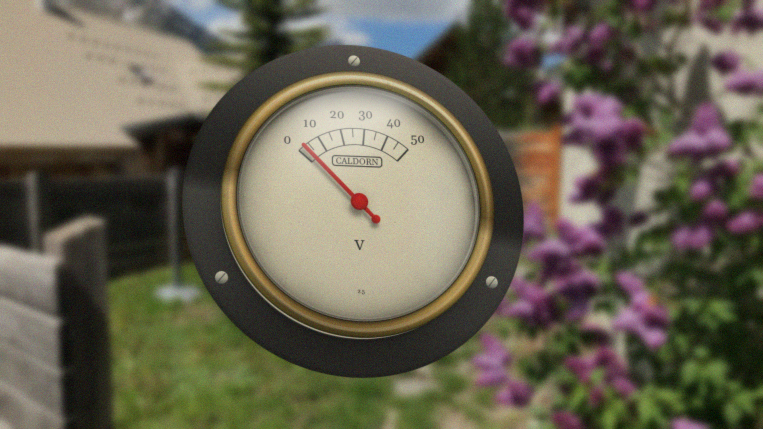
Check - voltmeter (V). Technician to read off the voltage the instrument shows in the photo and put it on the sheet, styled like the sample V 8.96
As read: V 2.5
